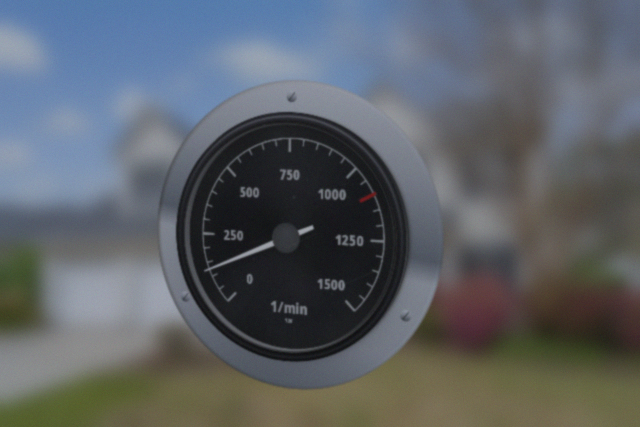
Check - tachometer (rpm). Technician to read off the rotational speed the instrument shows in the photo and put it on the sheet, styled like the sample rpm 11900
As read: rpm 125
